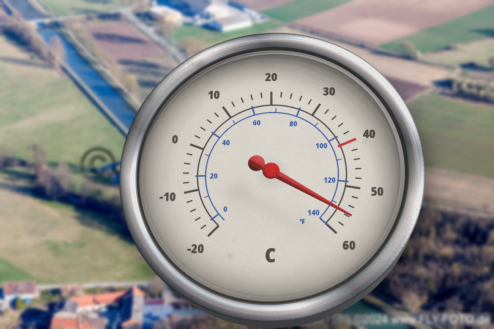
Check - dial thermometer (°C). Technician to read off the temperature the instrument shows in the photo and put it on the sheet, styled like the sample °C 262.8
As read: °C 56
